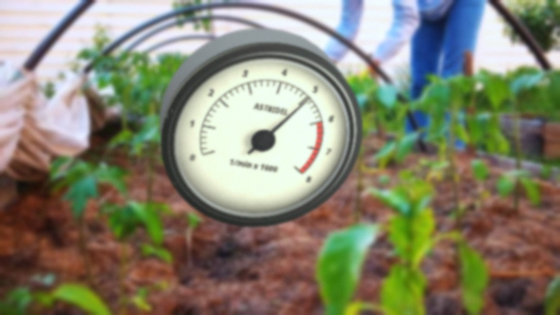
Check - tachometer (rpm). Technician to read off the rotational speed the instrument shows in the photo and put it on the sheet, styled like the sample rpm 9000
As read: rpm 5000
